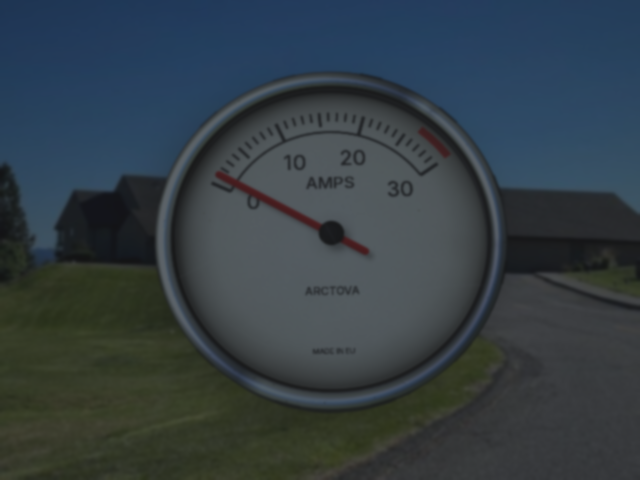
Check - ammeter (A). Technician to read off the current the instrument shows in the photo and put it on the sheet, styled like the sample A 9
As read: A 1
